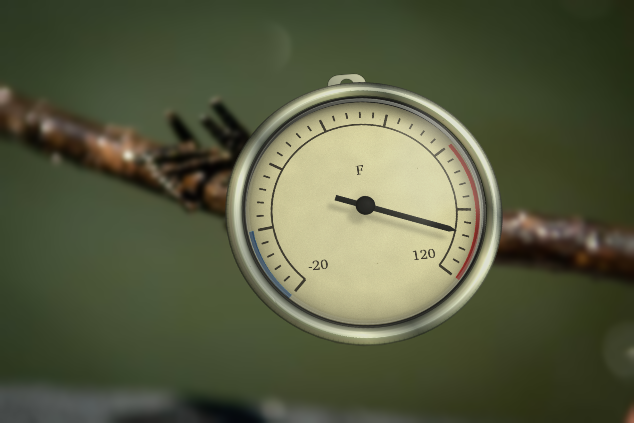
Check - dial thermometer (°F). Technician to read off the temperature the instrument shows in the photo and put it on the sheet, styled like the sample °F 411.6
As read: °F 108
